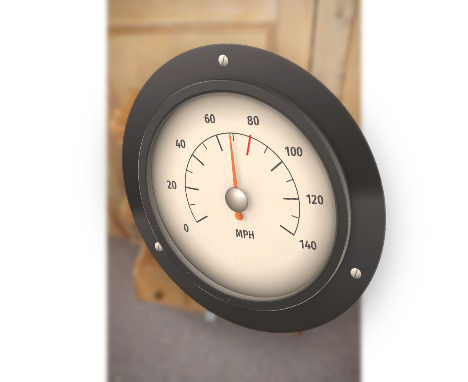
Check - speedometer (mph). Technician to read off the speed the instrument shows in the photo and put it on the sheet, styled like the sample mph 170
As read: mph 70
